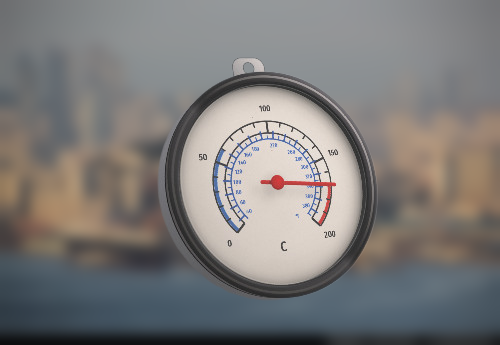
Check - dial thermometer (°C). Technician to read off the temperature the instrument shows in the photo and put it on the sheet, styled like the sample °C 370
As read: °C 170
